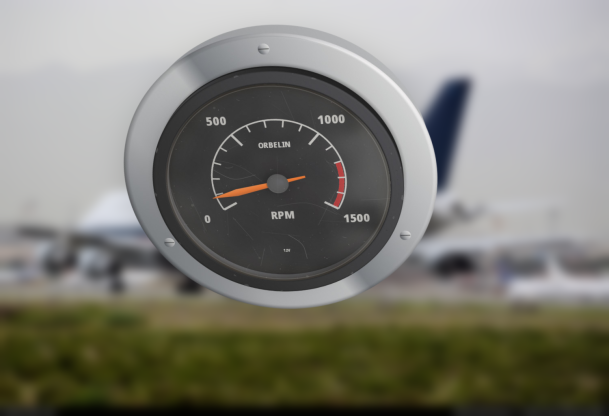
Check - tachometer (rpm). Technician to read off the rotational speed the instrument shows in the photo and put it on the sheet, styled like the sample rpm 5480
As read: rpm 100
